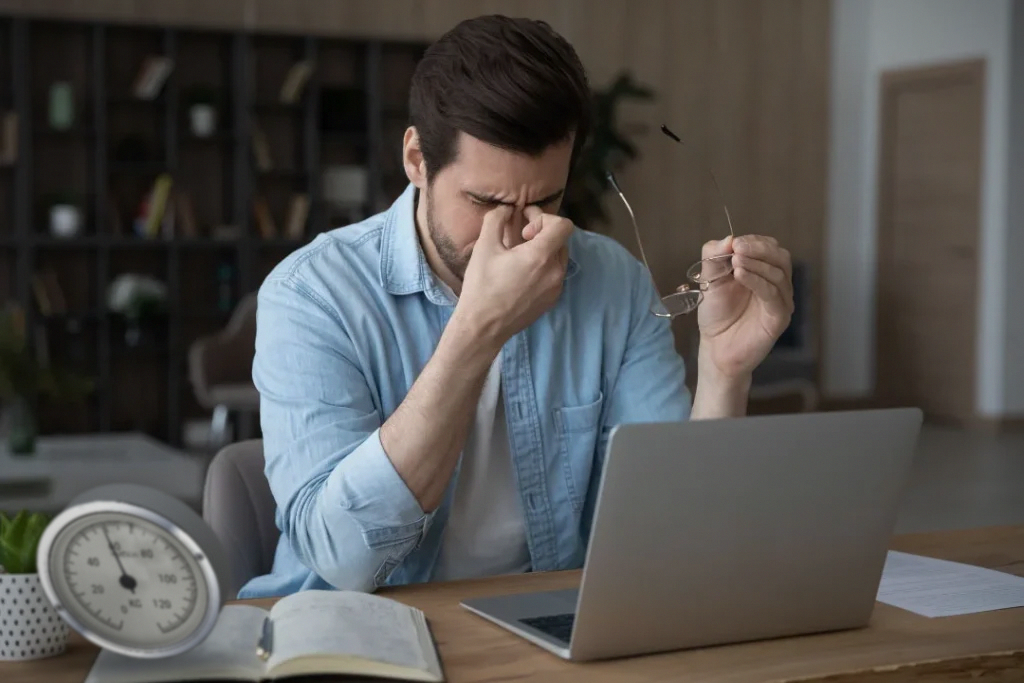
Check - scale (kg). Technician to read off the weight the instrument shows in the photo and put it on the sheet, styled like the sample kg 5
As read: kg 60
